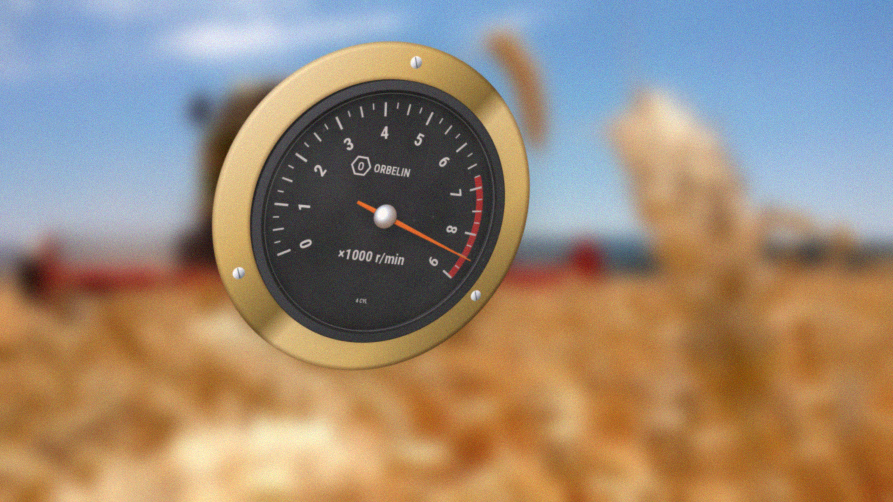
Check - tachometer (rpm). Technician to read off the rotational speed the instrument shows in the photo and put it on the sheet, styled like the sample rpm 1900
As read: rpm 8500
